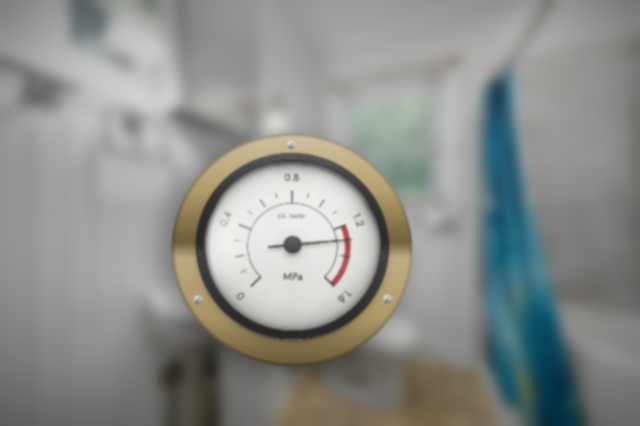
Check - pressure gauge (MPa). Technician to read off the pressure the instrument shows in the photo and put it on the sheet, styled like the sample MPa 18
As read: MPa 1.3
